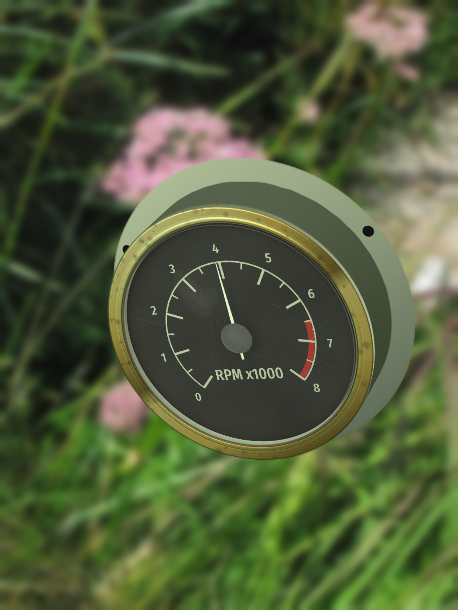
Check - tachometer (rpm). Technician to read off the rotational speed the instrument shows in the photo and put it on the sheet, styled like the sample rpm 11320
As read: rpm 4000
